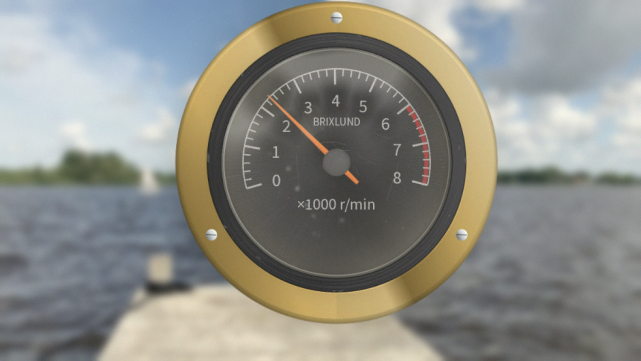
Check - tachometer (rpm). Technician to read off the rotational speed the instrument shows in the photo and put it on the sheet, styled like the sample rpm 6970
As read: rpm 2300
